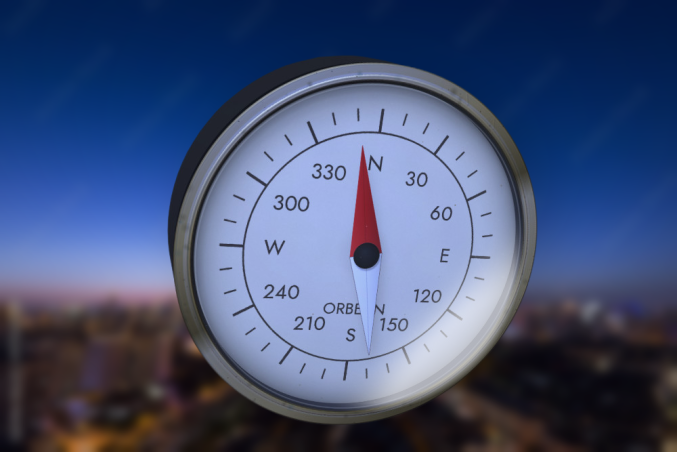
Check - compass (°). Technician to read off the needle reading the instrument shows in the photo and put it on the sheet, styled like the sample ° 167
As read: ° 350
